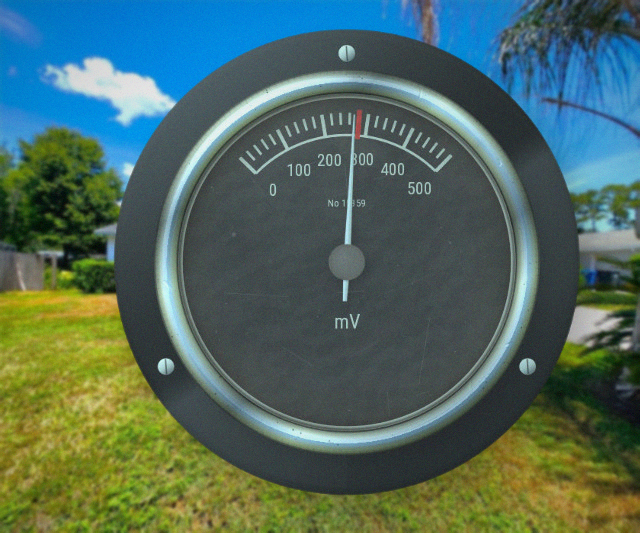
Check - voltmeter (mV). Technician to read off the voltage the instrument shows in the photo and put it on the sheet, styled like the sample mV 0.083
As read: mV 270
